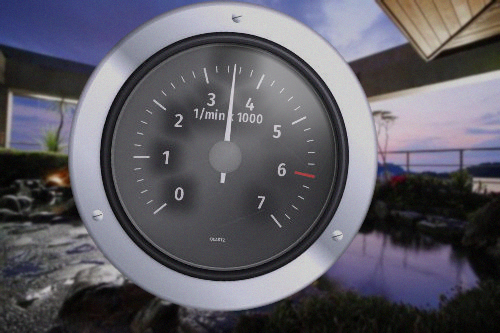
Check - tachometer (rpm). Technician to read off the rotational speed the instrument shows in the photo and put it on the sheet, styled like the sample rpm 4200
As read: rpm 3500
